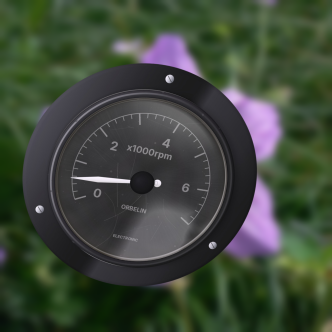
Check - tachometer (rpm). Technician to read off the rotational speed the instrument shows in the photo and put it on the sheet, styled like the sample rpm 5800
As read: rpm 600
